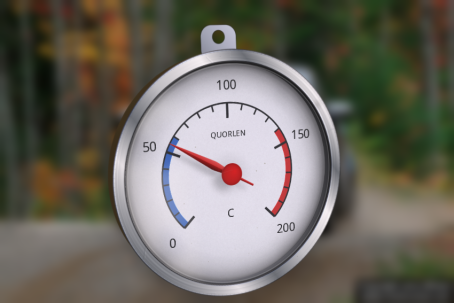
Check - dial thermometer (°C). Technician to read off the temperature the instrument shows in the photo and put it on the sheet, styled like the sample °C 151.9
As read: °C 55
